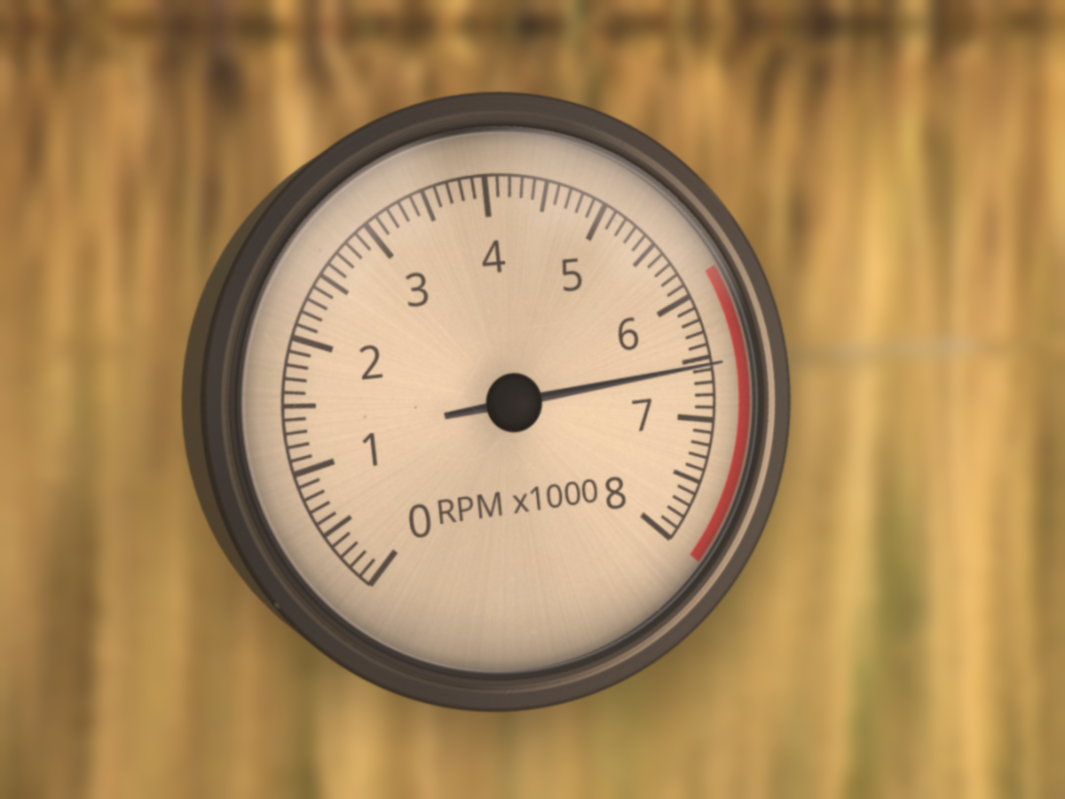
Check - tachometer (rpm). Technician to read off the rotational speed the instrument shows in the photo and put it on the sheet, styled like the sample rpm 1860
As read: rpm 6550
